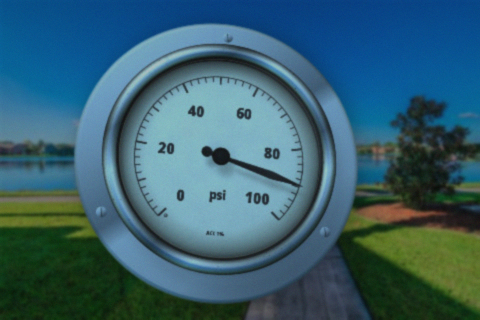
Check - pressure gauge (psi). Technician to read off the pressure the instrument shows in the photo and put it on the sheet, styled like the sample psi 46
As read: psi 90
